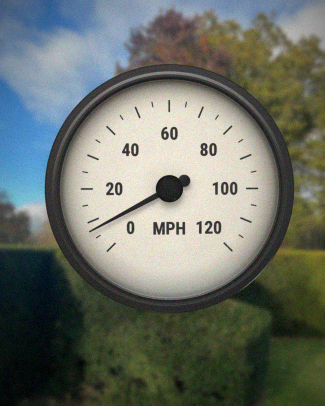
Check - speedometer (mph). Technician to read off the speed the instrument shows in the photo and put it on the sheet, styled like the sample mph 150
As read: mph 7.5
